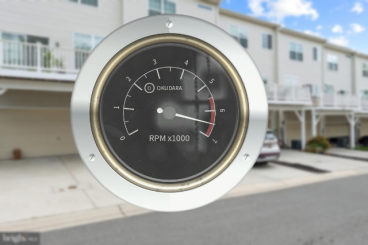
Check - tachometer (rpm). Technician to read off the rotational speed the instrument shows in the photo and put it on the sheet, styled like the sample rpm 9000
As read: rpm 6500
